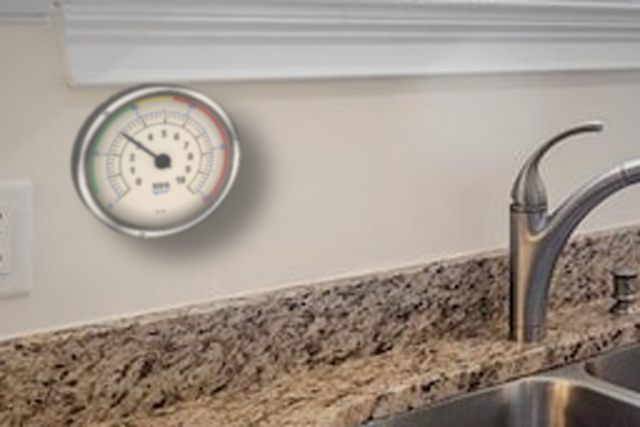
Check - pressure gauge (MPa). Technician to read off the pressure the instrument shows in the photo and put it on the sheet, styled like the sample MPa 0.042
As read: MPa 3
